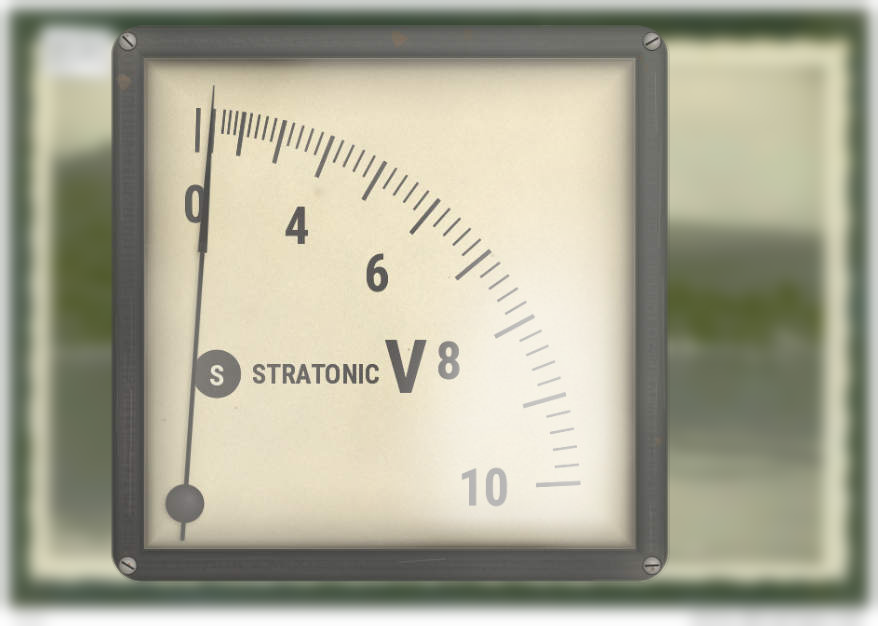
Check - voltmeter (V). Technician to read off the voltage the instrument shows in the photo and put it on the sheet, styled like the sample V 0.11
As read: V 1
